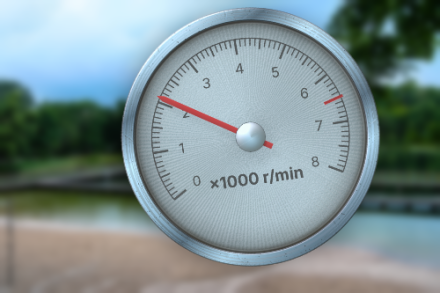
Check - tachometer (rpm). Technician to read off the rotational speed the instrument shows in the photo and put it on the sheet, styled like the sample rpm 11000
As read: rpm 2100
